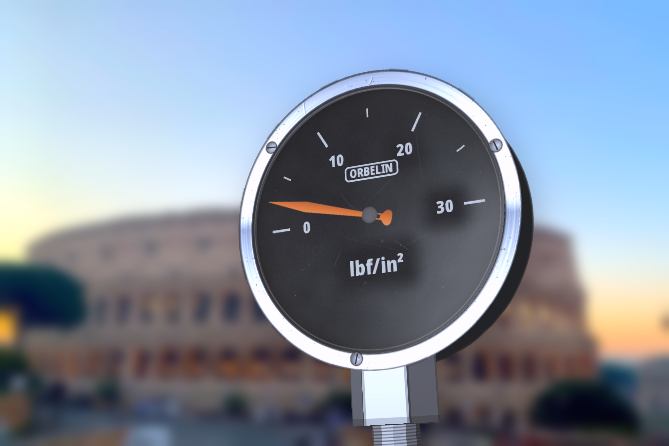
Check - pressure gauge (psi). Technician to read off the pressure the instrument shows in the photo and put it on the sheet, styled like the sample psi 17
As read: psi 2.5
